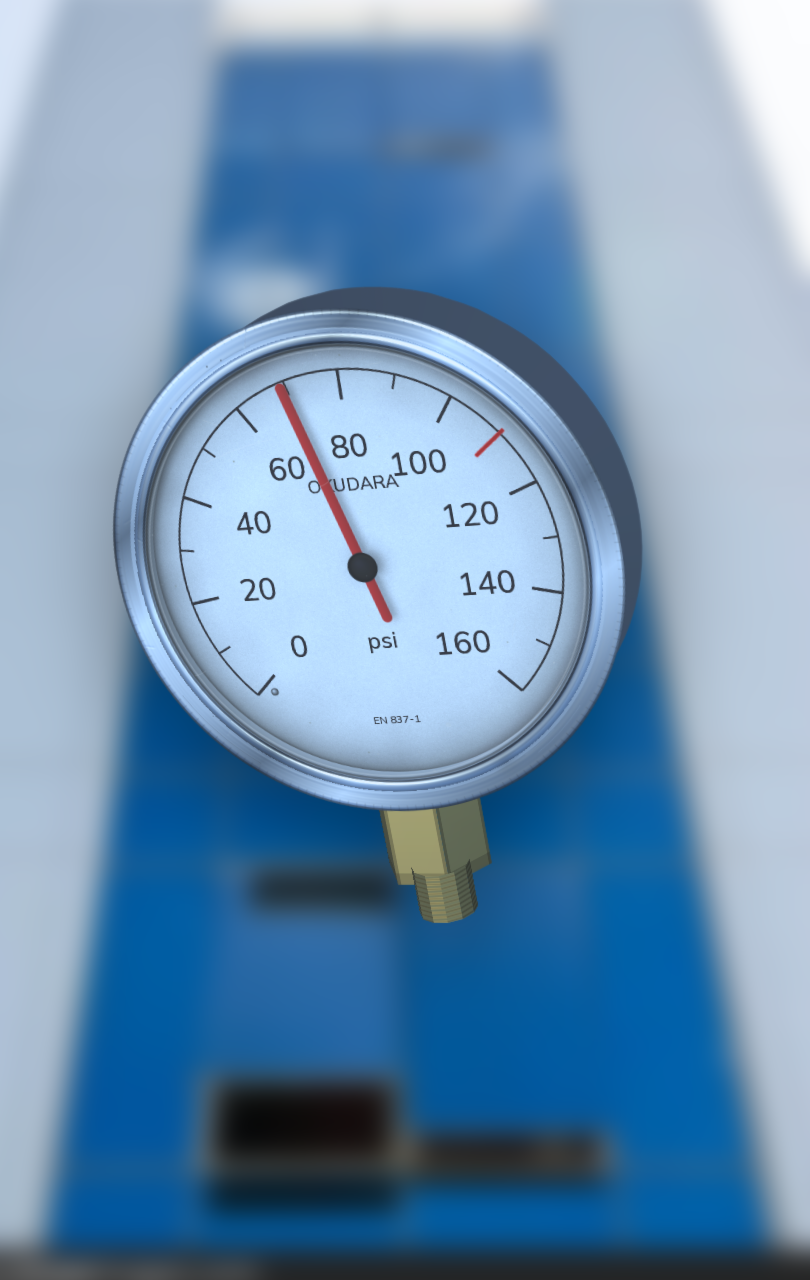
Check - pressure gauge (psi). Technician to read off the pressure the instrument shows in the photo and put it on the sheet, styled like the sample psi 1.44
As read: psi 70
